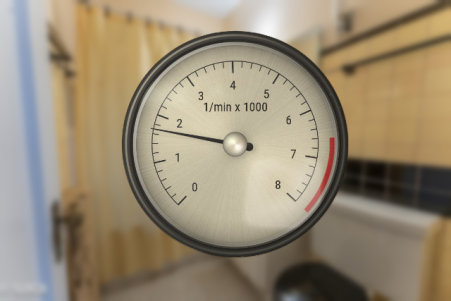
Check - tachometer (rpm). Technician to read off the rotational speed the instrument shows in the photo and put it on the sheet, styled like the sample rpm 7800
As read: rpm 1700
